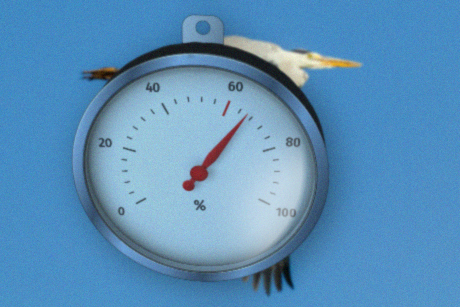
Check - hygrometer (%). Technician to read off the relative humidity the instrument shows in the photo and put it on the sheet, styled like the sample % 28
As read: % 66
